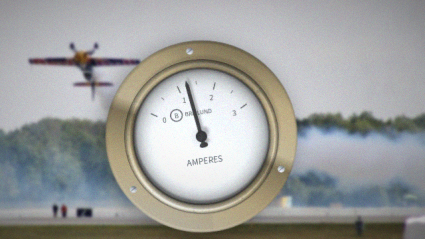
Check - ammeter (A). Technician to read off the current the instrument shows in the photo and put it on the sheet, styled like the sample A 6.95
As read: A 1.25
